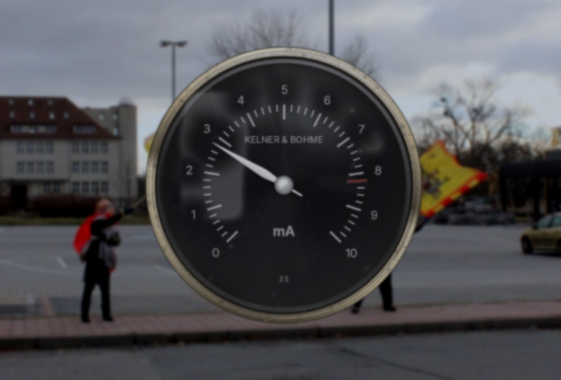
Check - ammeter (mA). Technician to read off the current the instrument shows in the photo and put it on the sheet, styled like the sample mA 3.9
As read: mA 2.8
